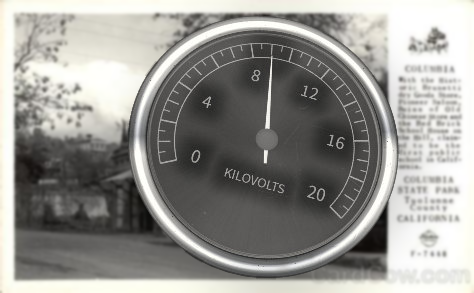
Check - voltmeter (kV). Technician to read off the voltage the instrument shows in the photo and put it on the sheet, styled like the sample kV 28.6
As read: kV 9
